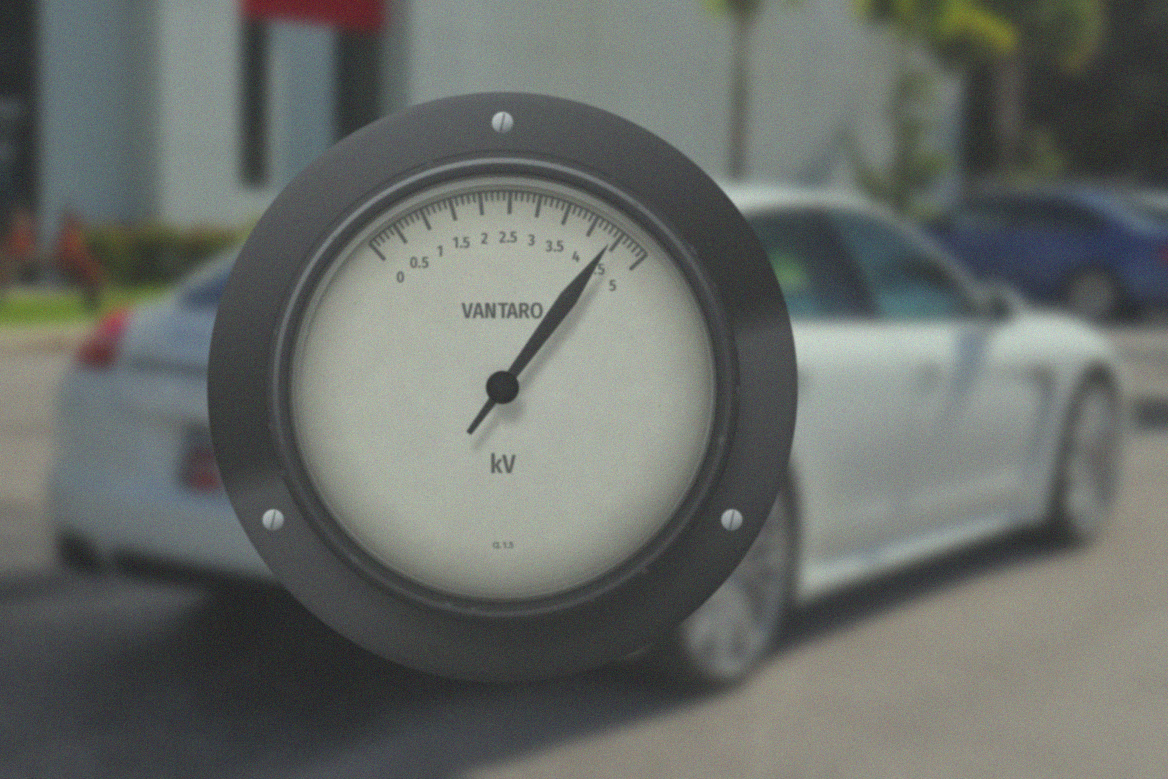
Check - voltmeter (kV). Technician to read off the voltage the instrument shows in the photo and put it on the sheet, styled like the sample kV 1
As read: kV 4.4
